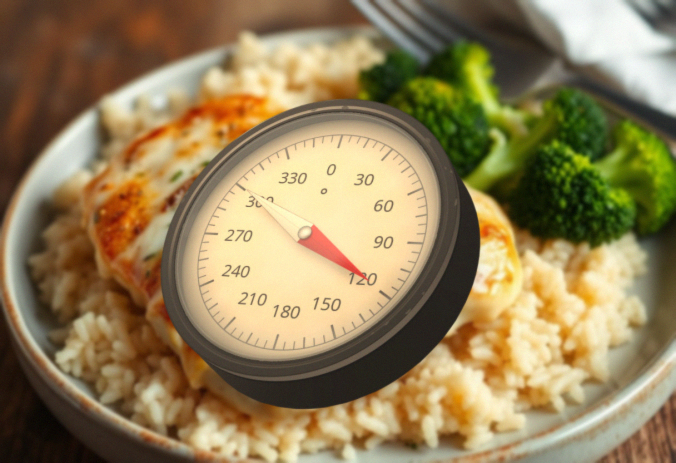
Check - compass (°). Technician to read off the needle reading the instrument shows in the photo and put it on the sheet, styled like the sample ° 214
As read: ° 120
